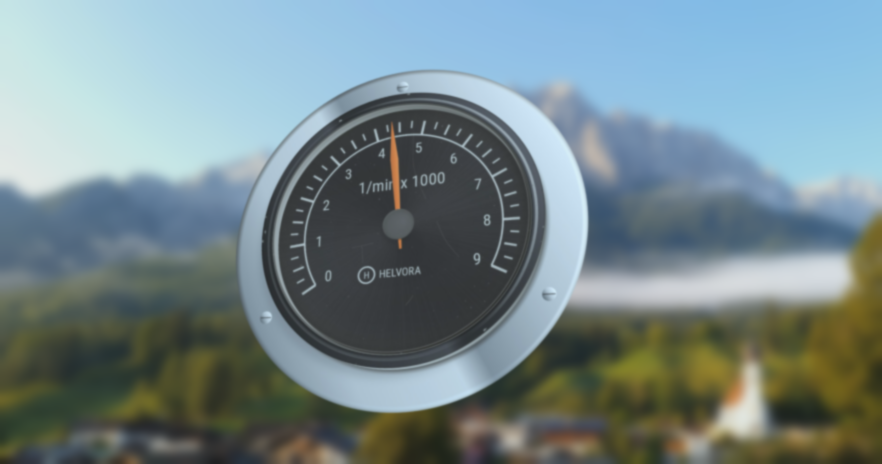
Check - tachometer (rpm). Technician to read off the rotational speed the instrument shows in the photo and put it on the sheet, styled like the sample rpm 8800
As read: rpm 4375
